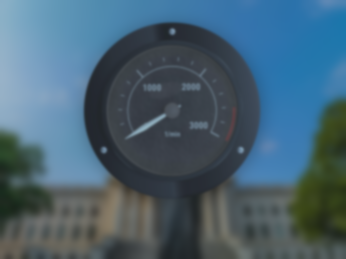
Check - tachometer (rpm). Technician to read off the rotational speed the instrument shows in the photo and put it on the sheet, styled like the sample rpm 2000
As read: rpm 0
